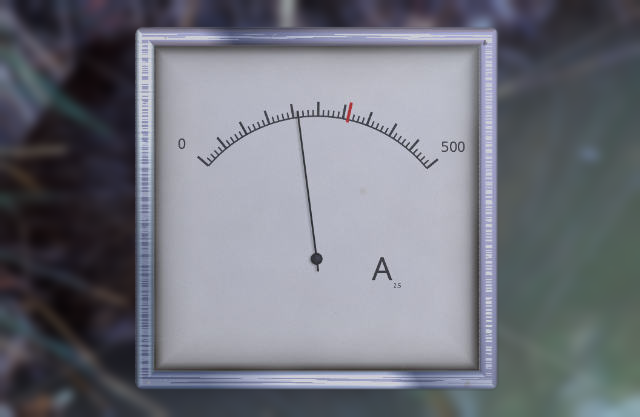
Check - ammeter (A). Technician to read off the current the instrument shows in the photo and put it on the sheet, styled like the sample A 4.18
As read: A 210
